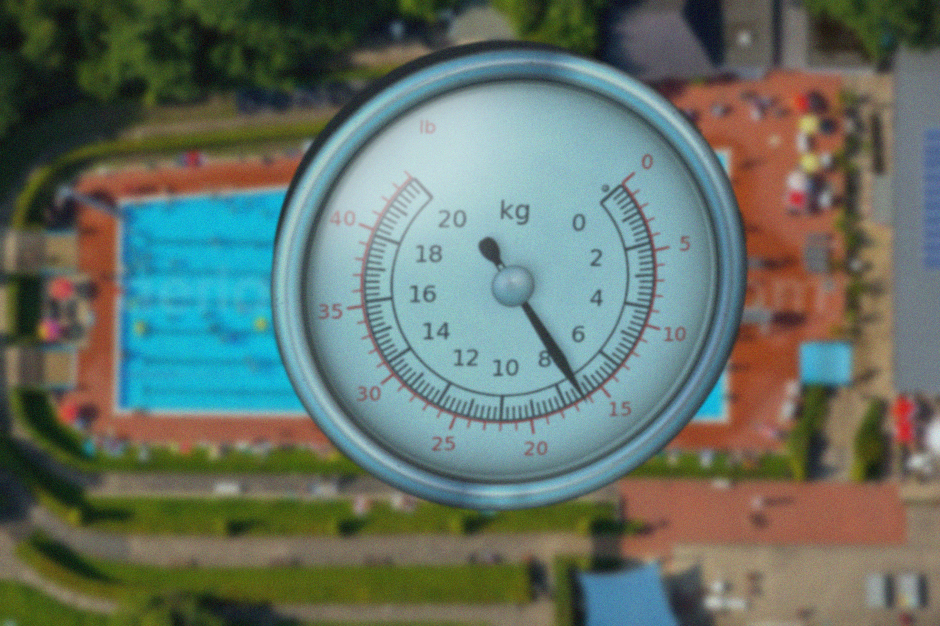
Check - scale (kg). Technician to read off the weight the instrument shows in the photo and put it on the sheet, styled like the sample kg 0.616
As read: kg 7.4
